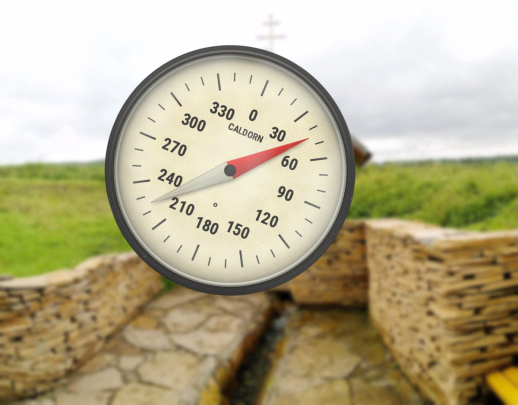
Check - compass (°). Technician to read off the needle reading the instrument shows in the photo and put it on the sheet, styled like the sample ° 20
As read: ° 45
